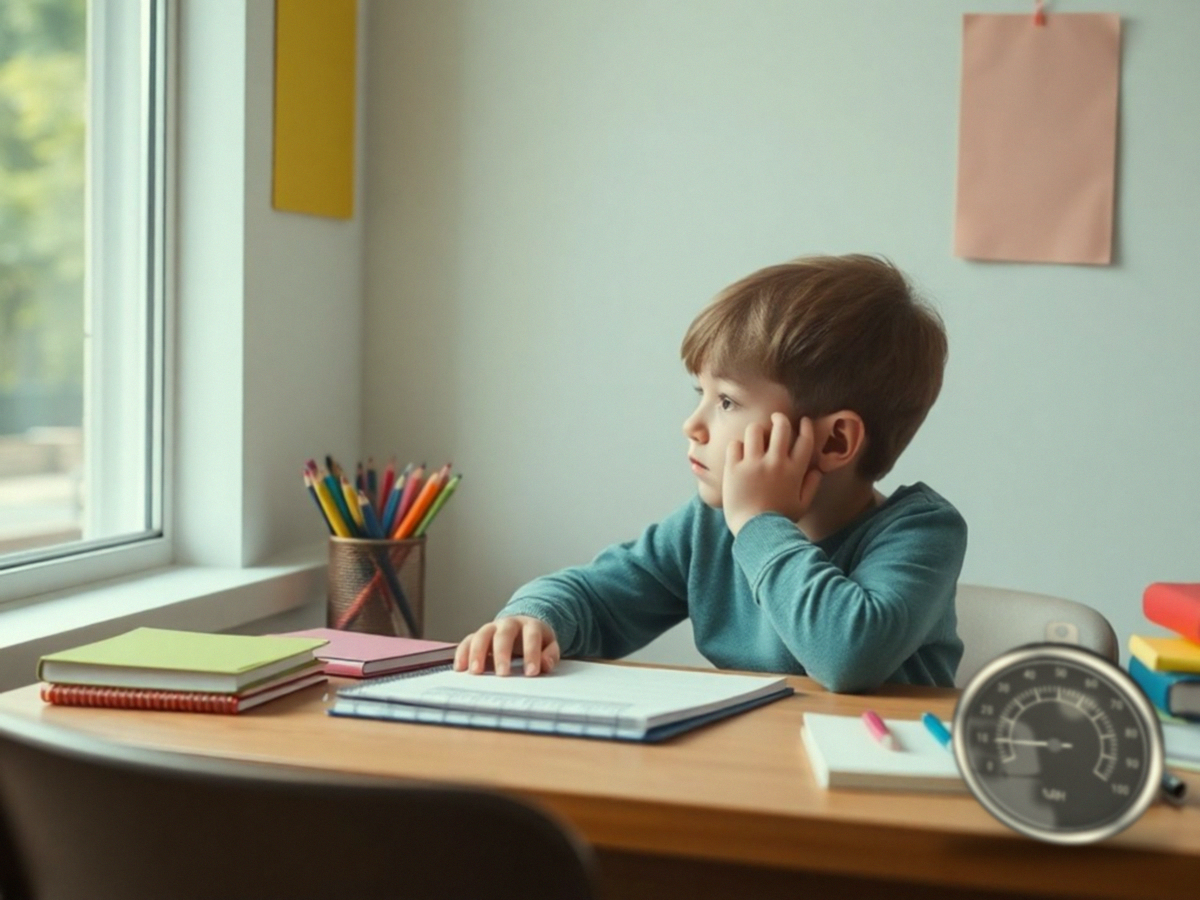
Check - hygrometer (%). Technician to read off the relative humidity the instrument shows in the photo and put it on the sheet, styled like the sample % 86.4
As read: % 10
